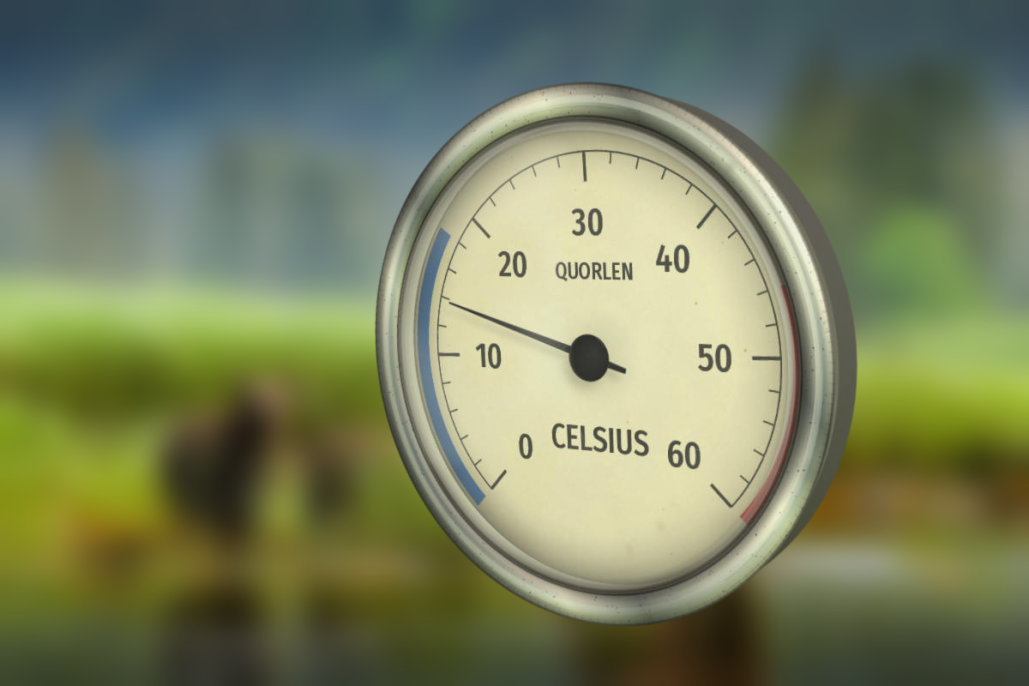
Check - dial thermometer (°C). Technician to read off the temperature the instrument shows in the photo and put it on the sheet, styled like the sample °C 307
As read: °C 14
